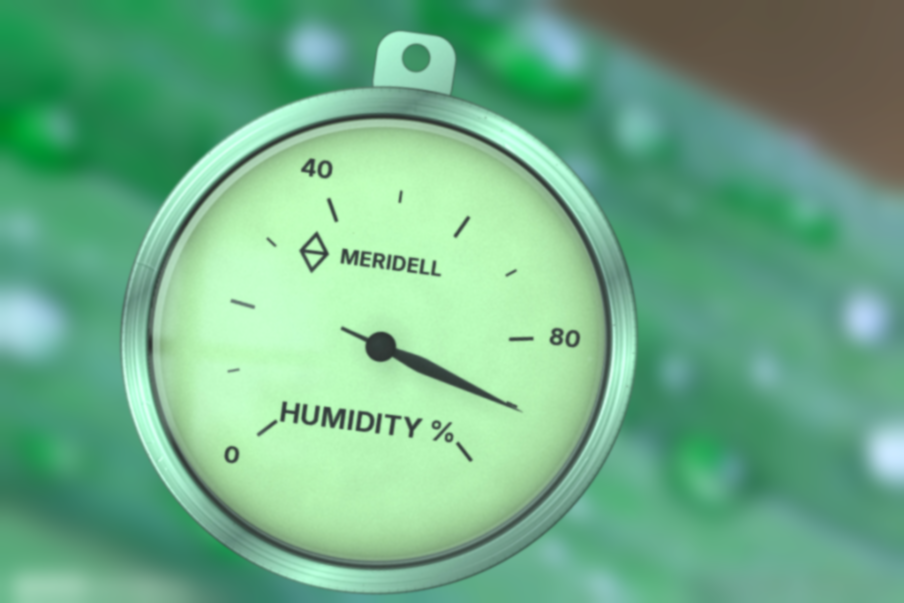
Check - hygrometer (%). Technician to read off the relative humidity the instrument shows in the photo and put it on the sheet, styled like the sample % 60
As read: % 90
